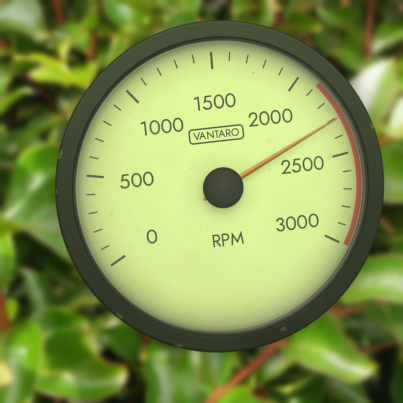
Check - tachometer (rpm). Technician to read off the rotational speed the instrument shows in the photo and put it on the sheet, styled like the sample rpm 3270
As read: rpm 2300
